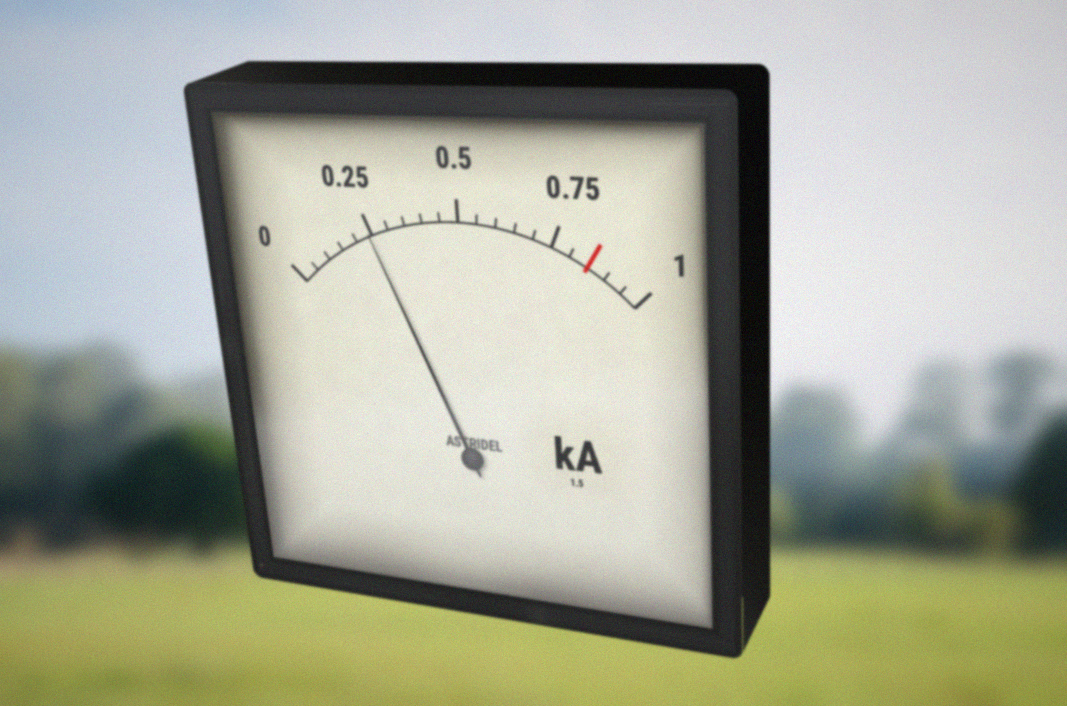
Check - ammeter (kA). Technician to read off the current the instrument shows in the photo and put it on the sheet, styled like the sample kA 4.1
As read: kA 0.25
